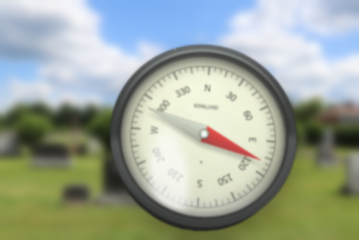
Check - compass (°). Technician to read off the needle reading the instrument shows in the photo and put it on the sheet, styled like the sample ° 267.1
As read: ° 110
